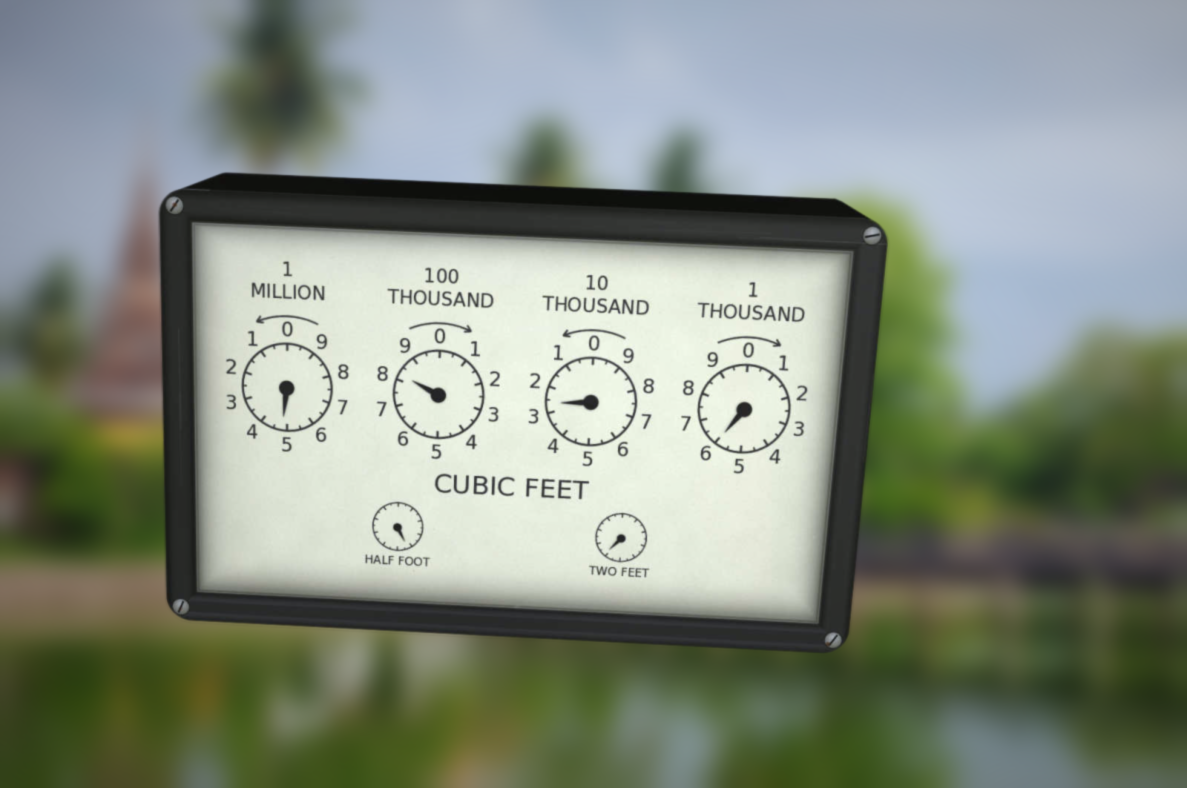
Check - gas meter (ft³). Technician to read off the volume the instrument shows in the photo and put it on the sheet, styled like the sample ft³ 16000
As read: ft³ 482600
